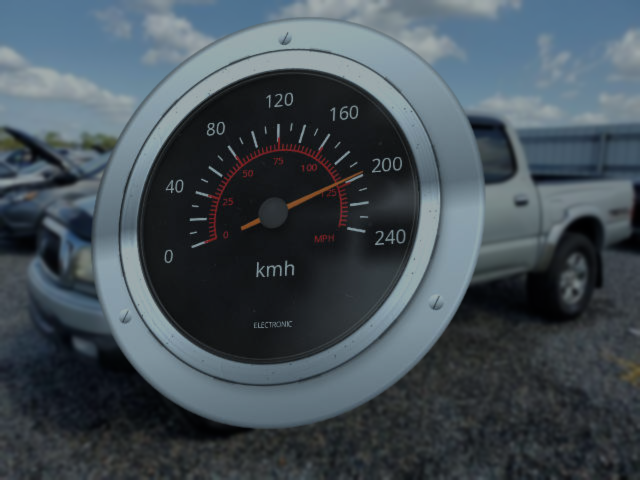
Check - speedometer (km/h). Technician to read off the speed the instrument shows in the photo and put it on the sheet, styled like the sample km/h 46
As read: km/h 200
